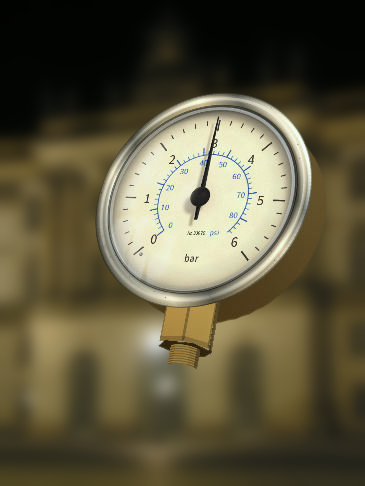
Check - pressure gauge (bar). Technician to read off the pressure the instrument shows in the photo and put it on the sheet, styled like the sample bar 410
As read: bar 3
